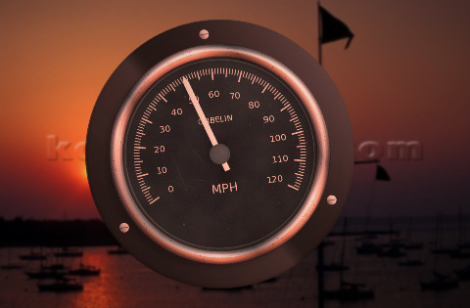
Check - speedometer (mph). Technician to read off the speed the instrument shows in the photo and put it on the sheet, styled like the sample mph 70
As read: mph 50
